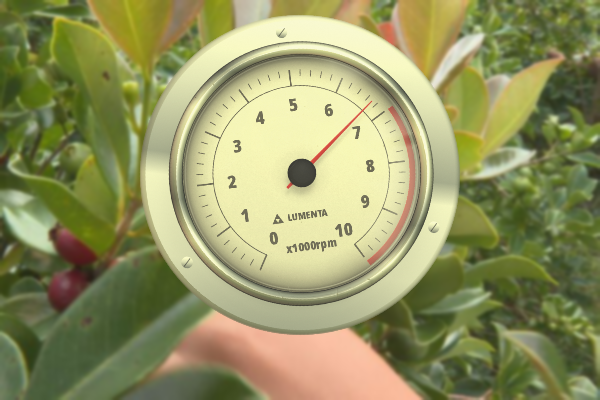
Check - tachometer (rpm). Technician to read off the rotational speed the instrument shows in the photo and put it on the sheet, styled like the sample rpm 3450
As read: rpm 6700
